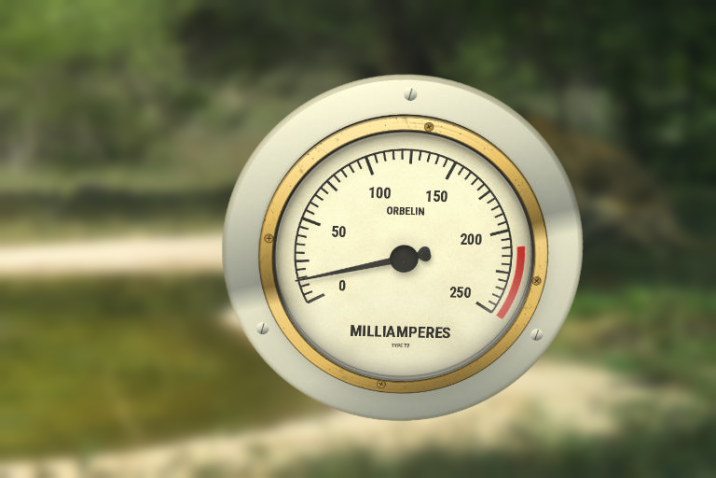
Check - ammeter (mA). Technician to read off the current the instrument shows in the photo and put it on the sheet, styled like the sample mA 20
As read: mA 15
